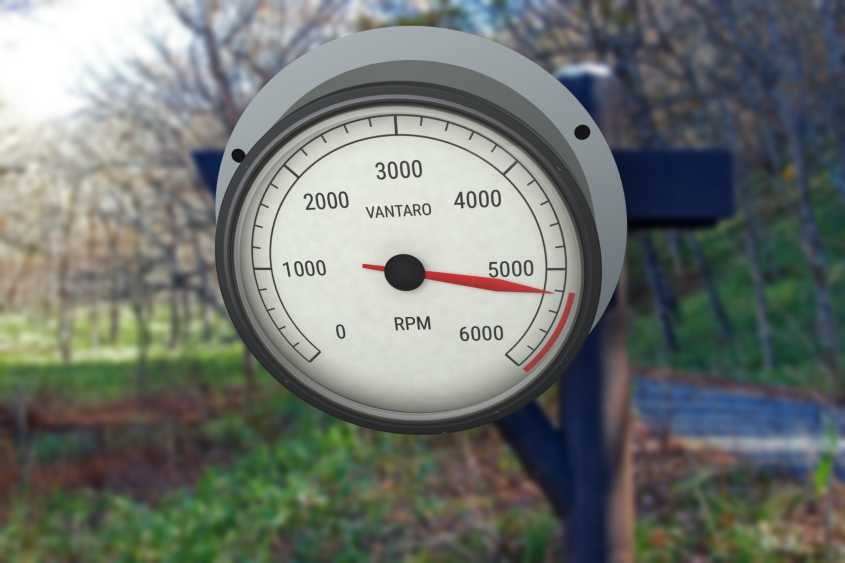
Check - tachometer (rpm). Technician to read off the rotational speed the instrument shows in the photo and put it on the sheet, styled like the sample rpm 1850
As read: rpm 5200
